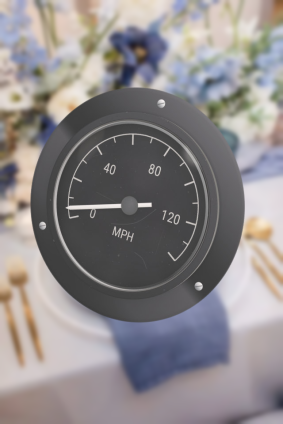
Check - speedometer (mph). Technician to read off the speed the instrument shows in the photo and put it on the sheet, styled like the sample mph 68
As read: mph 5
